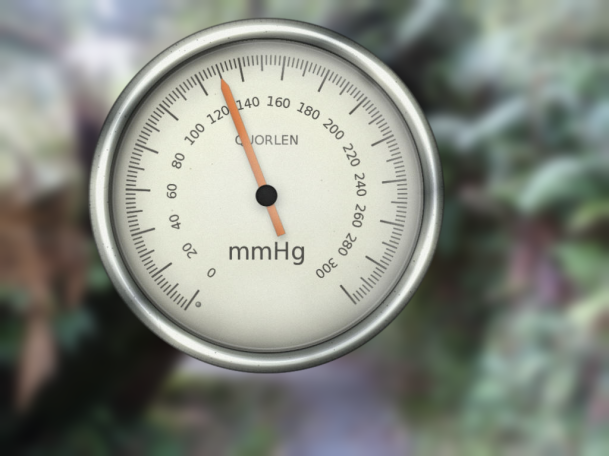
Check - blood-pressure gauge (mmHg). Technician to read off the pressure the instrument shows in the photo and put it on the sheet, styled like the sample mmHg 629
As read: mmHg 130
